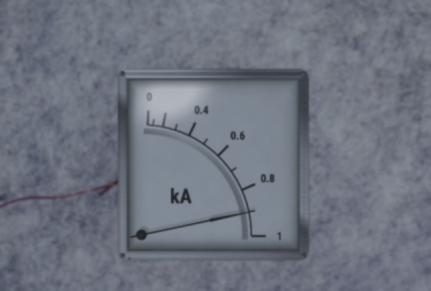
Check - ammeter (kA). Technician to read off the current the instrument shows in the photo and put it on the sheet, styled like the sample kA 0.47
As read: kA 0.9
